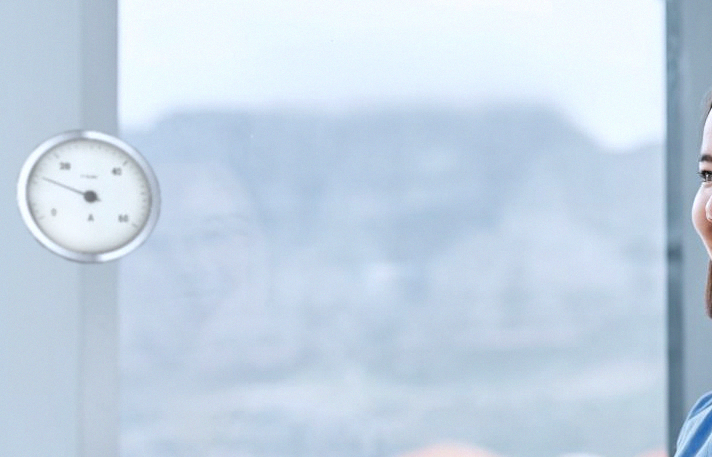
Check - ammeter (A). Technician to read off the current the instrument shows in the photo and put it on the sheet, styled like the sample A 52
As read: A 12
